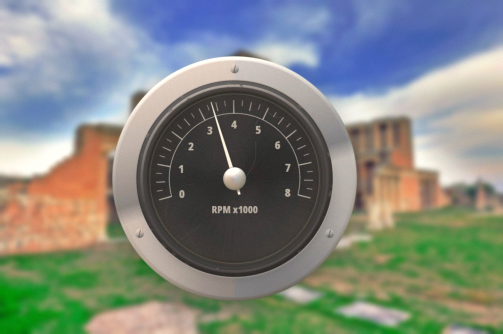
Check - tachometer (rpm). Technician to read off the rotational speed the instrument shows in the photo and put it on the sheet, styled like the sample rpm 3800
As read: rpm 3375
